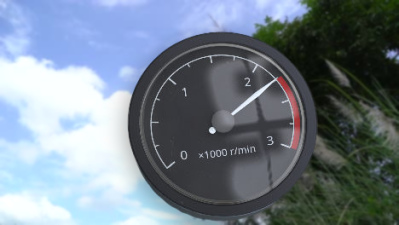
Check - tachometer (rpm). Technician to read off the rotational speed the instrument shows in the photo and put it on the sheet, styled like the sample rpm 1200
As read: rpm 2250
